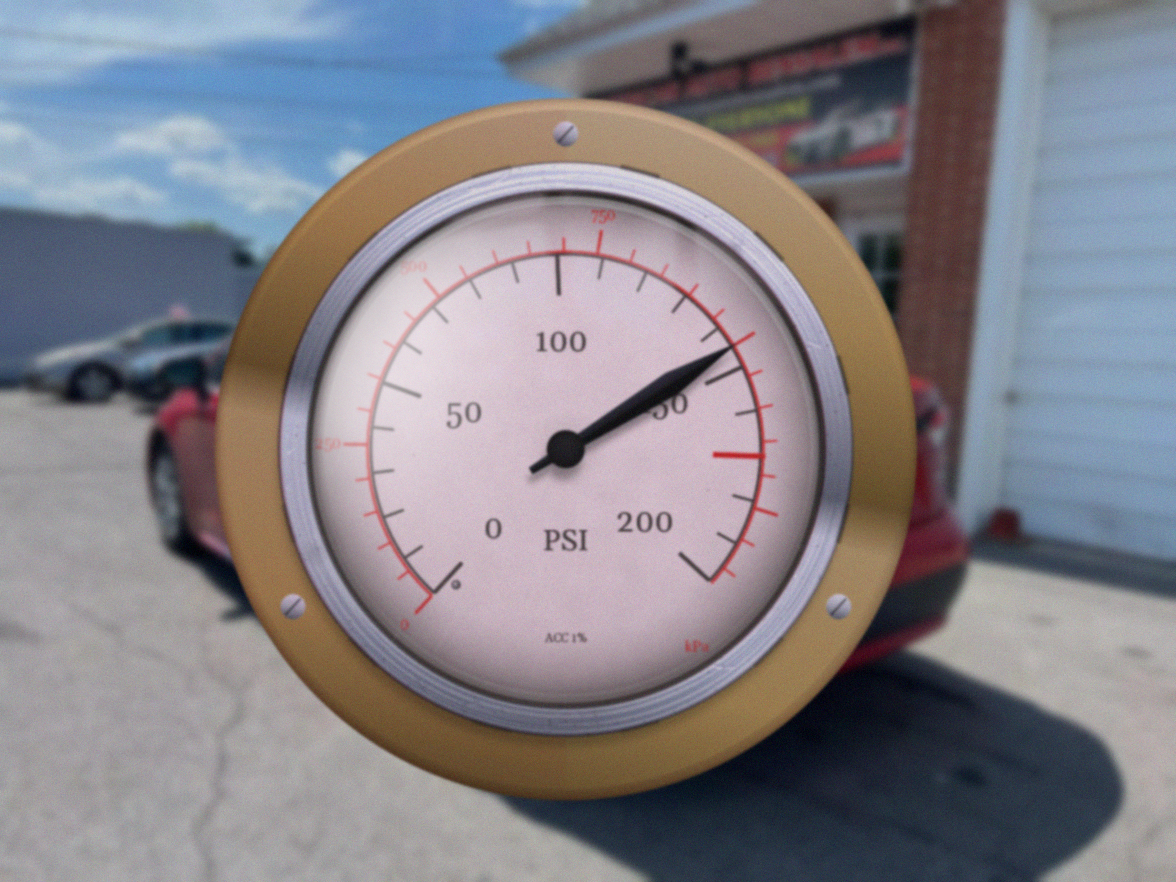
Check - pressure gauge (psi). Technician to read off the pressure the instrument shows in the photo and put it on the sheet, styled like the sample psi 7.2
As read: psi 145
